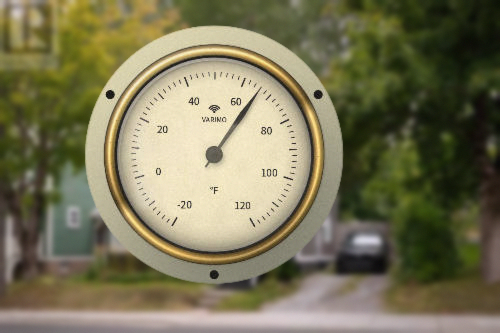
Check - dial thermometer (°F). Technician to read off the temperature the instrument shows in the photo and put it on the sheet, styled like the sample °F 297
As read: °F 66
